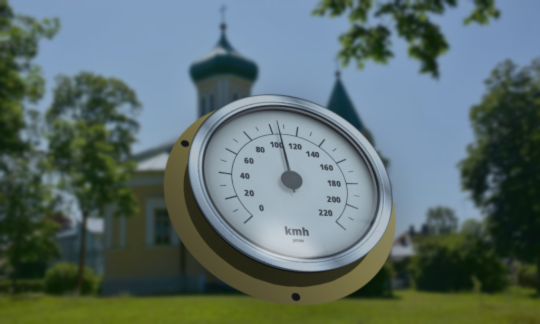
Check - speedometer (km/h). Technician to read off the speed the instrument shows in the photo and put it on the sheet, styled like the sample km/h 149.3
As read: km/h 105
